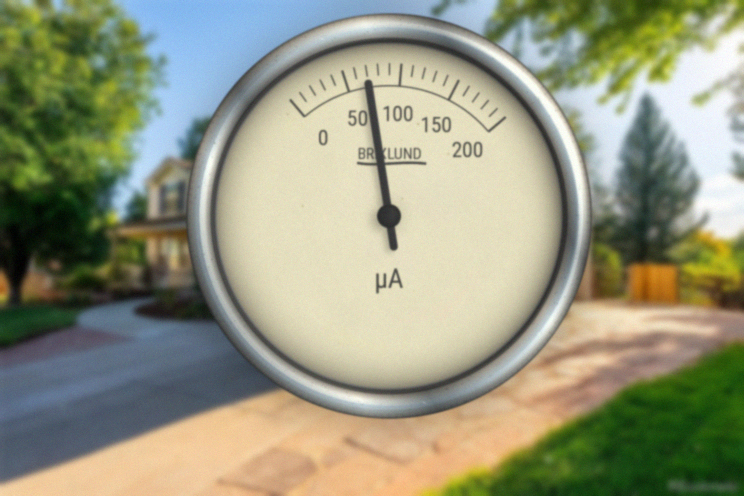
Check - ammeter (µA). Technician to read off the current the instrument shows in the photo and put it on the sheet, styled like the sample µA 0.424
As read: µA 70
